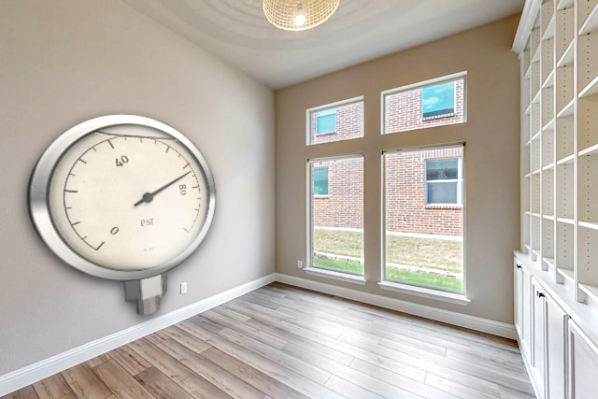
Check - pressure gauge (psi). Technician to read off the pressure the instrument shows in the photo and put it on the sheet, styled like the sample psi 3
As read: psi 72.5
